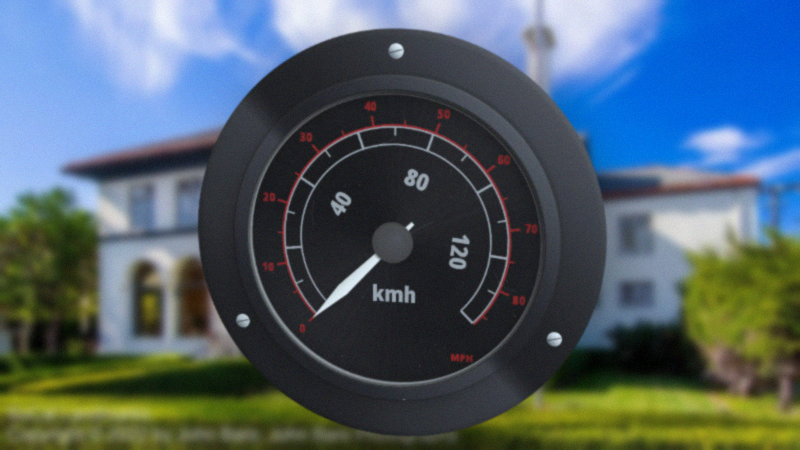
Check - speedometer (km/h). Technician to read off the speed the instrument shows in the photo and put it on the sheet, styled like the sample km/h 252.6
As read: km/h 0
